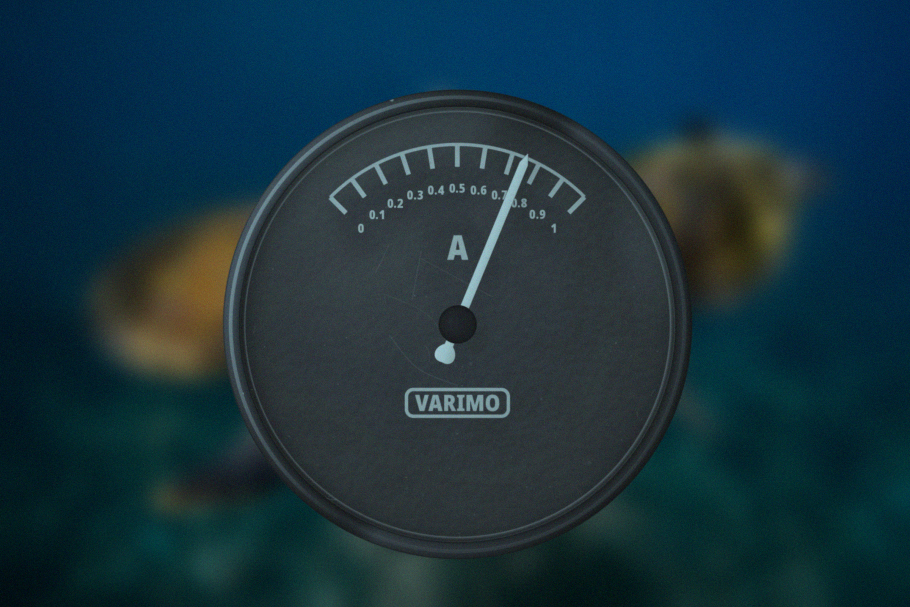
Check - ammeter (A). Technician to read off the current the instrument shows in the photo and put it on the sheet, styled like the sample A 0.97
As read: A 0.75
